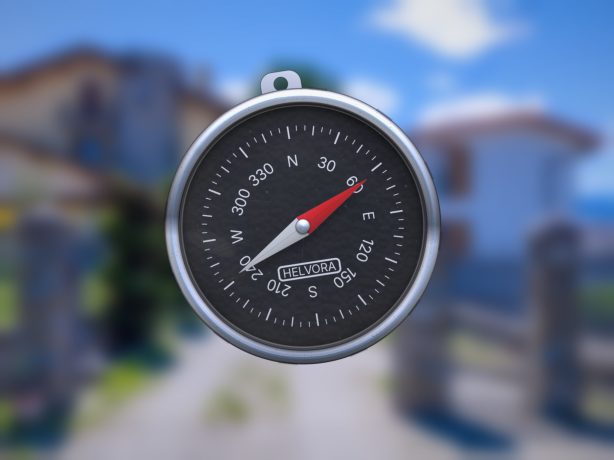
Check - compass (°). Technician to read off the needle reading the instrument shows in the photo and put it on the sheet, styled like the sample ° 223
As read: ° 62.5
